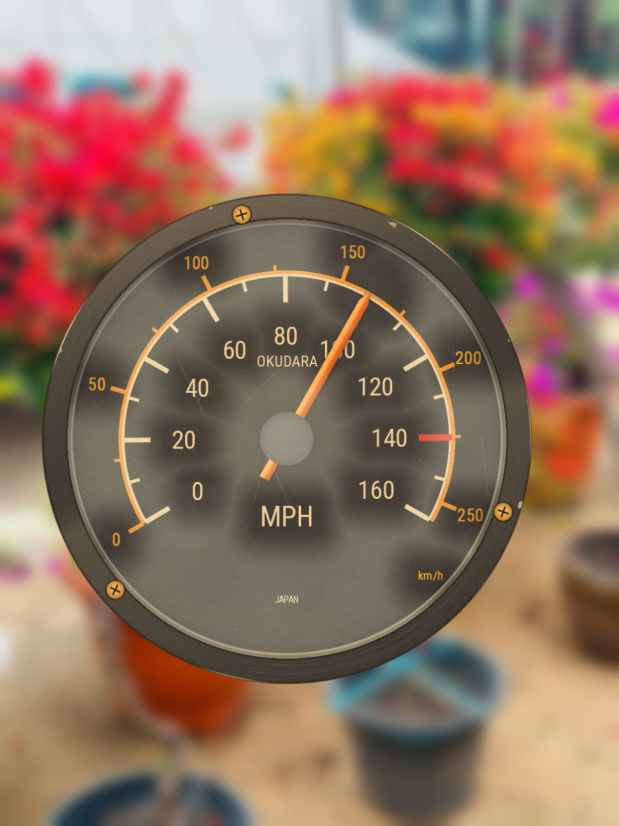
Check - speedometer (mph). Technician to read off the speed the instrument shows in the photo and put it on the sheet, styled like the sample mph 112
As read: mph 100
